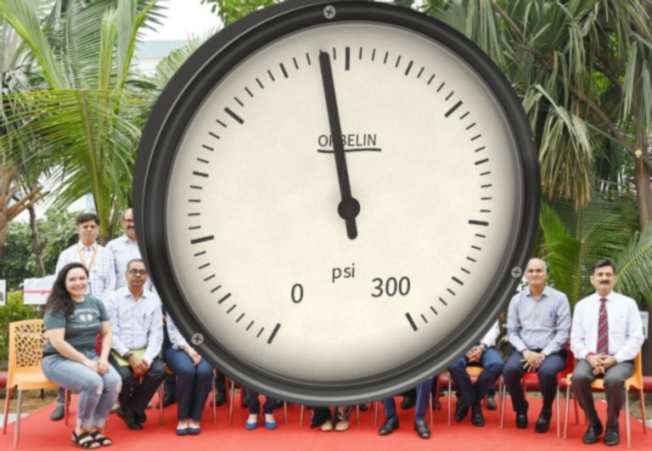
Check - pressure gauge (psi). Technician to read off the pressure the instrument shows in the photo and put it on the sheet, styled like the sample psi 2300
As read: psi 140
